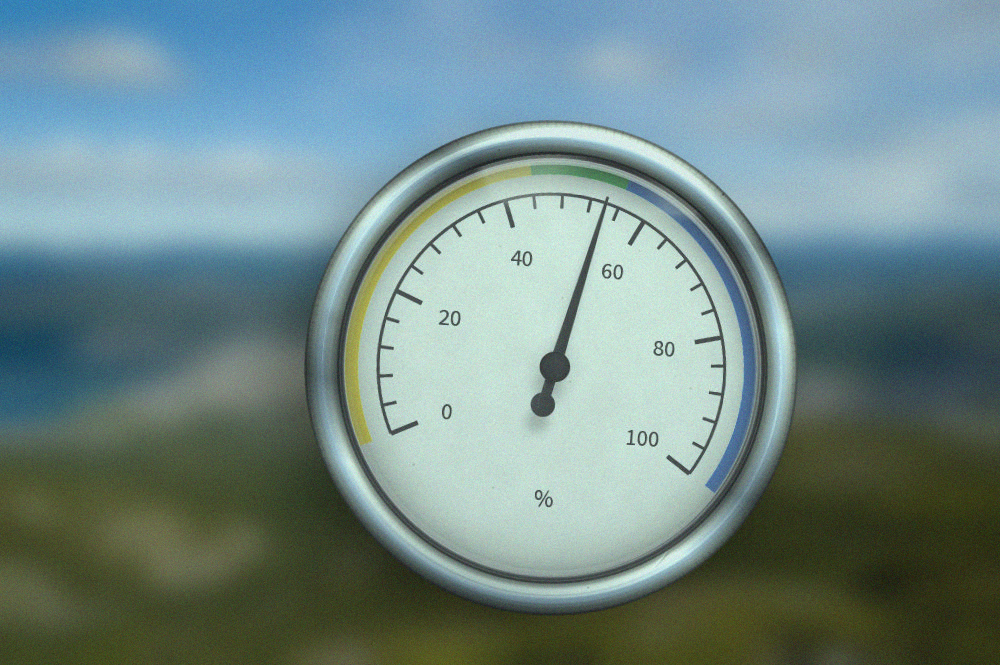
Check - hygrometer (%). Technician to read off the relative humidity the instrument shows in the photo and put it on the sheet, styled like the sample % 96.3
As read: % 54
